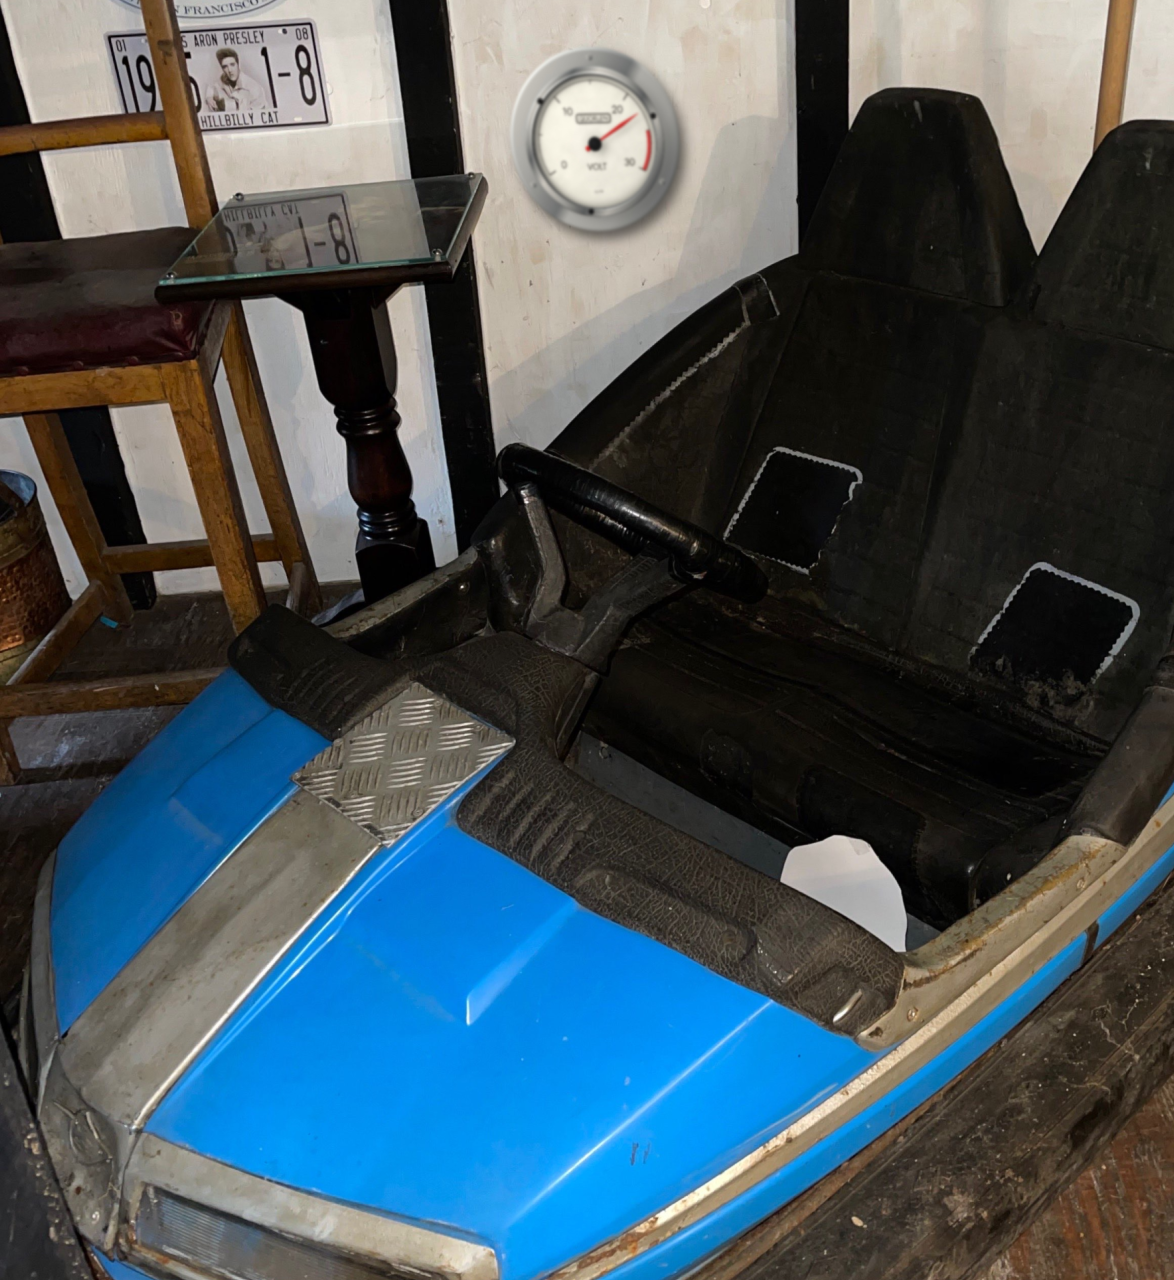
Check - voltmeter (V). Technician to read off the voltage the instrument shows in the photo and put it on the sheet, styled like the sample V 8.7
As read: V 22.5
